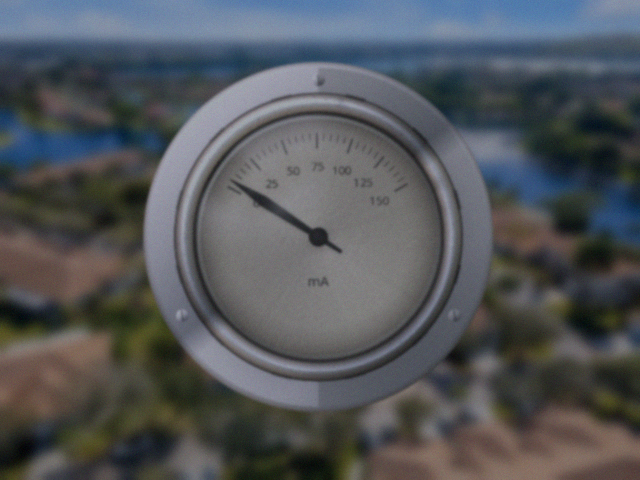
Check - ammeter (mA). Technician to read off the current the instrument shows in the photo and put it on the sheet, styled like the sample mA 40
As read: mA 5
